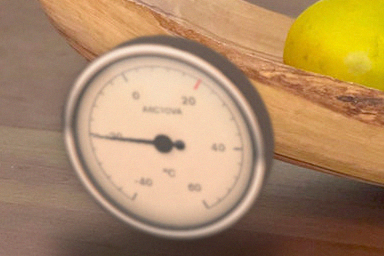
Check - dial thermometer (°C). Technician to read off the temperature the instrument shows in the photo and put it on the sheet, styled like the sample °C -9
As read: °C -20
